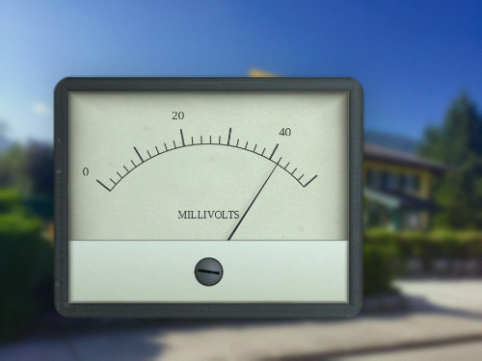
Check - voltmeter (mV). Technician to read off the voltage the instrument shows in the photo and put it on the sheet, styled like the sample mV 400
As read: mV 42
